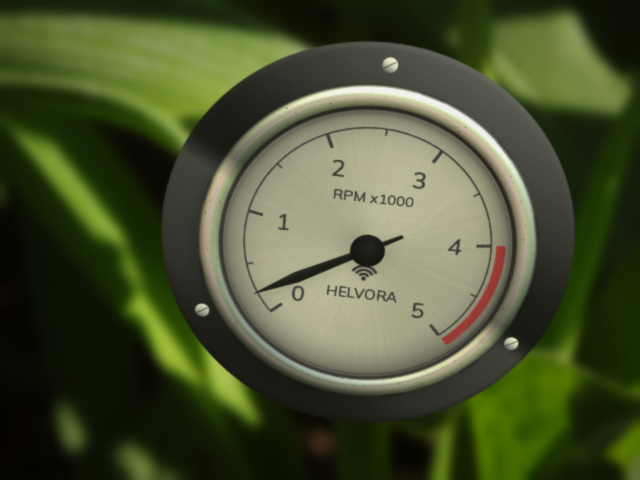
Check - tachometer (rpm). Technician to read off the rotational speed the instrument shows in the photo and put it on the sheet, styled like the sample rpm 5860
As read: rpm 250
